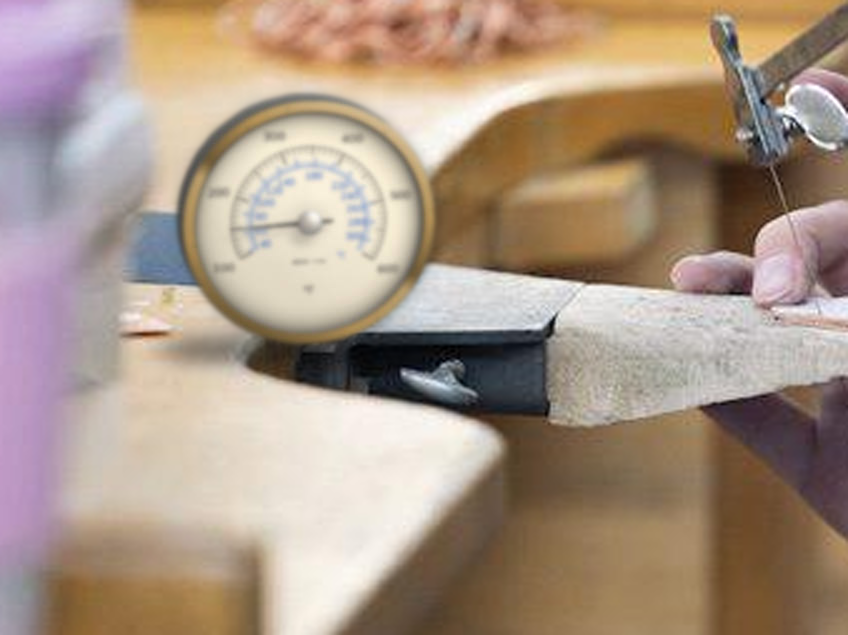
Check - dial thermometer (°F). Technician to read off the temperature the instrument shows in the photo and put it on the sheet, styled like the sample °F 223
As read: °F 150
